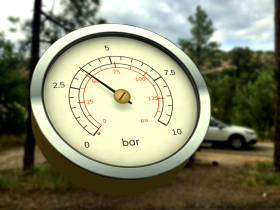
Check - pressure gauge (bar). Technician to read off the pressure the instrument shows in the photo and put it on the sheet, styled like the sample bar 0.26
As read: bar 3.5
